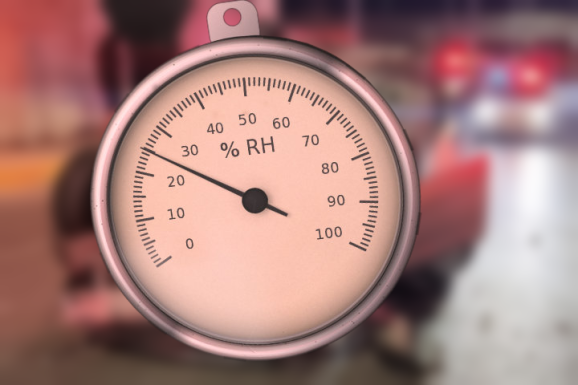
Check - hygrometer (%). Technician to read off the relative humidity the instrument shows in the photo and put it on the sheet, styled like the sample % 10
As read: % 25
